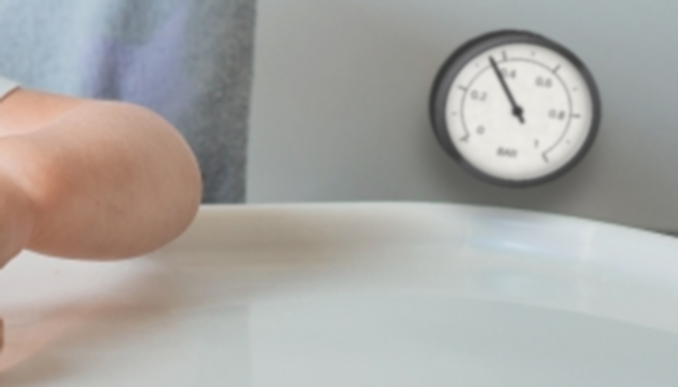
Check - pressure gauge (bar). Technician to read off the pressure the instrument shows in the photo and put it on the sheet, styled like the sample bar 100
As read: bar 0.35
